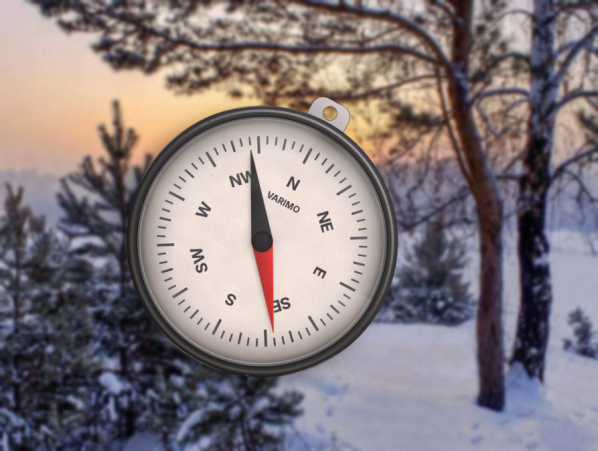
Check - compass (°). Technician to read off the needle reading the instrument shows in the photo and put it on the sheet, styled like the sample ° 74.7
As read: ° 145
